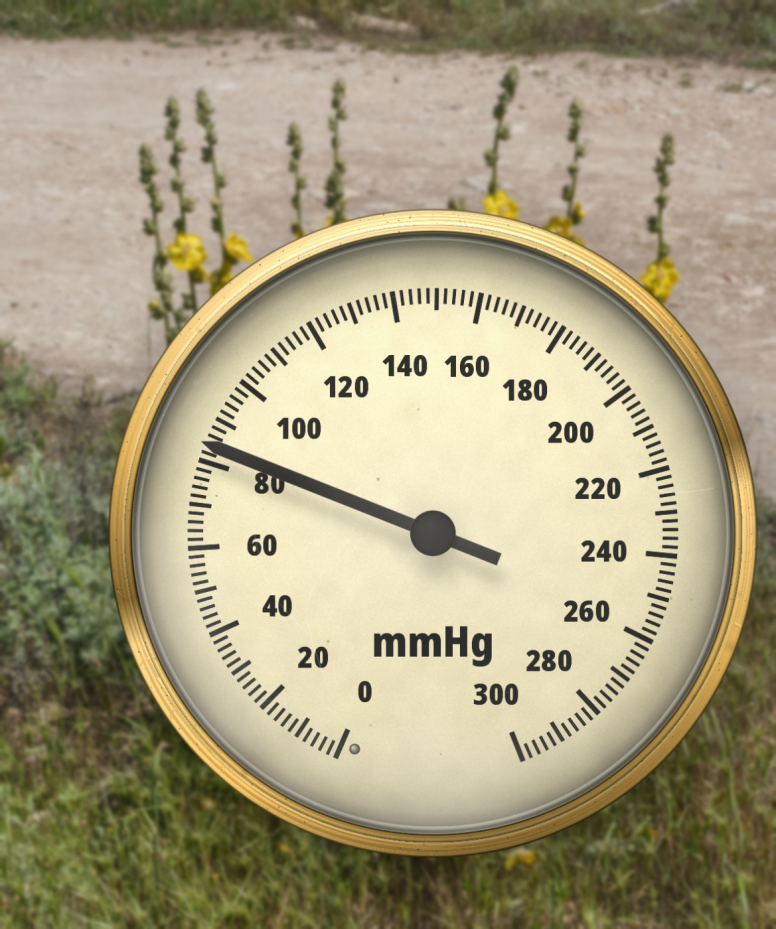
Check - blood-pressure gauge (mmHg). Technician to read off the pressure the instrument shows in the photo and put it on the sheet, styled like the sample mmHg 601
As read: mmHg 84
